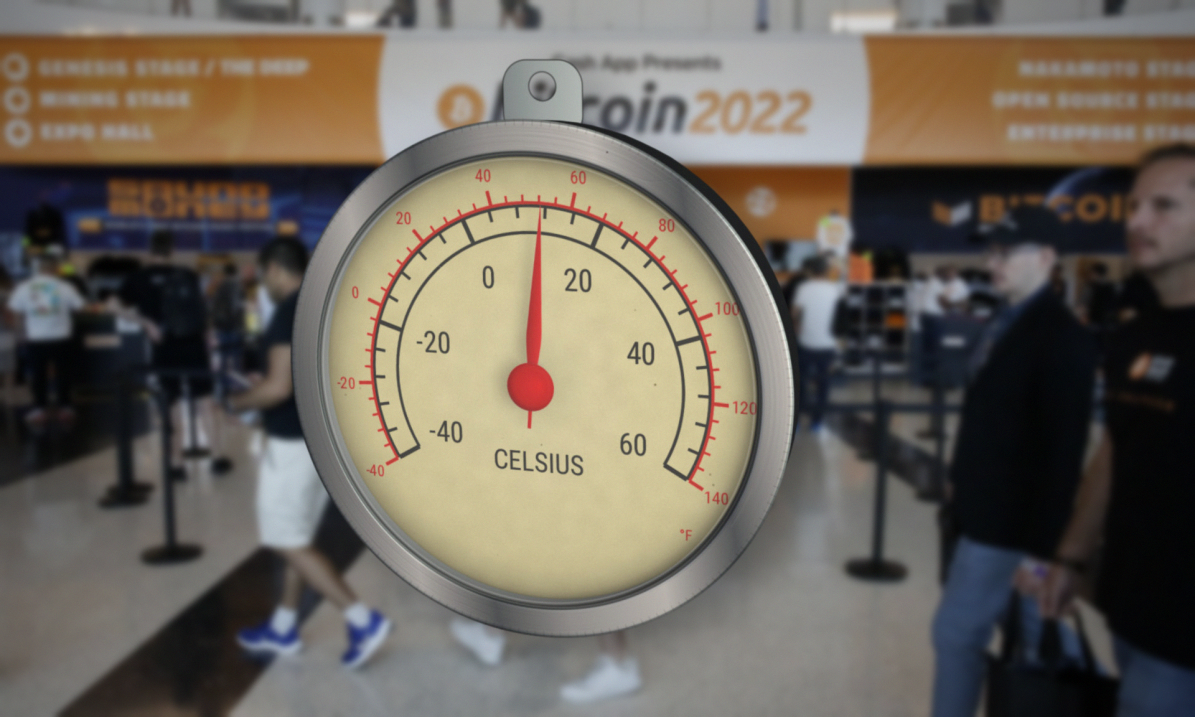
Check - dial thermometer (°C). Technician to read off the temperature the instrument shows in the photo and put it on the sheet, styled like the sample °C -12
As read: °C 12
